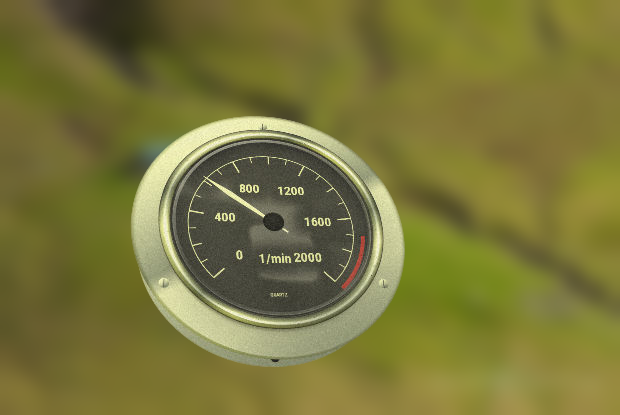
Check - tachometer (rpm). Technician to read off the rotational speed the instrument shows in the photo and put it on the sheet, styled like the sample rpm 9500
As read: rpm 600
